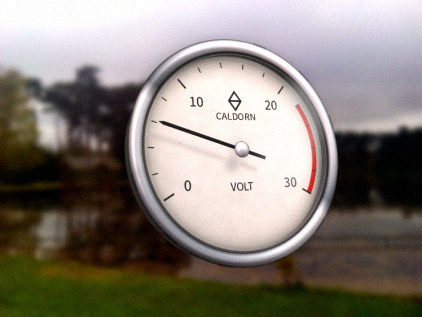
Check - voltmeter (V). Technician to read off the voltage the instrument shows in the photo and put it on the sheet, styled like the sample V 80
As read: V 6
